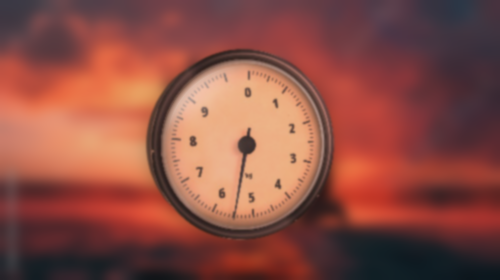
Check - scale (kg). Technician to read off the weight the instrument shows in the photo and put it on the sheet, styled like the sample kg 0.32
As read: kg 5.5
